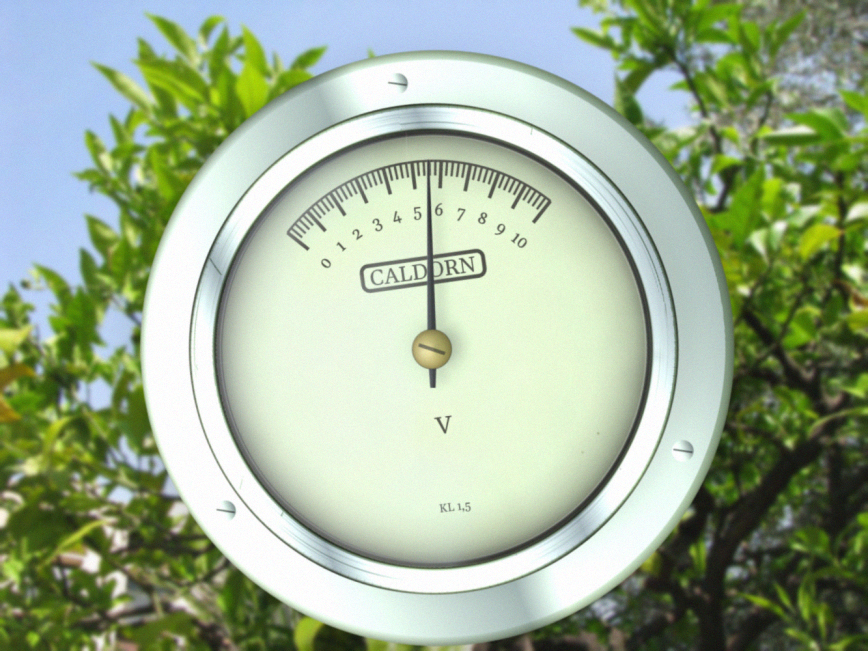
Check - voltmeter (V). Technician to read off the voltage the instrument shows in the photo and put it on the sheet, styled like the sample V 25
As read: V 5.6
